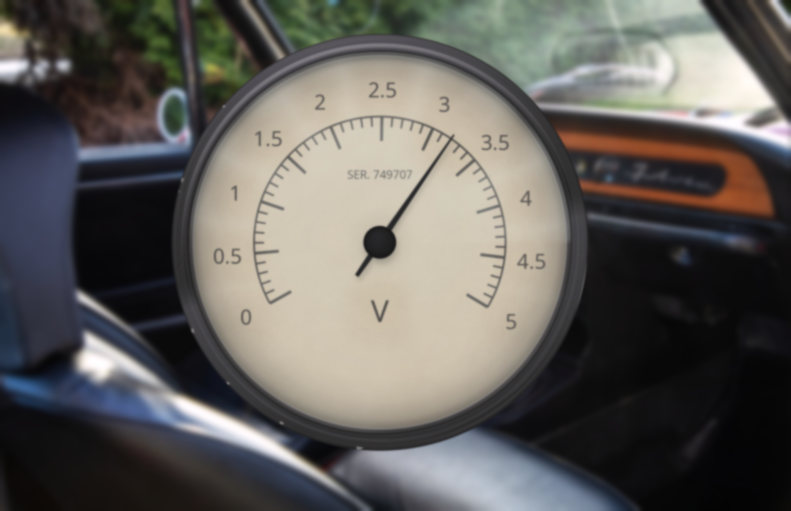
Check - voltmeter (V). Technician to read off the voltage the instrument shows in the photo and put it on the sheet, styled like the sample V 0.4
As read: V 3.2
